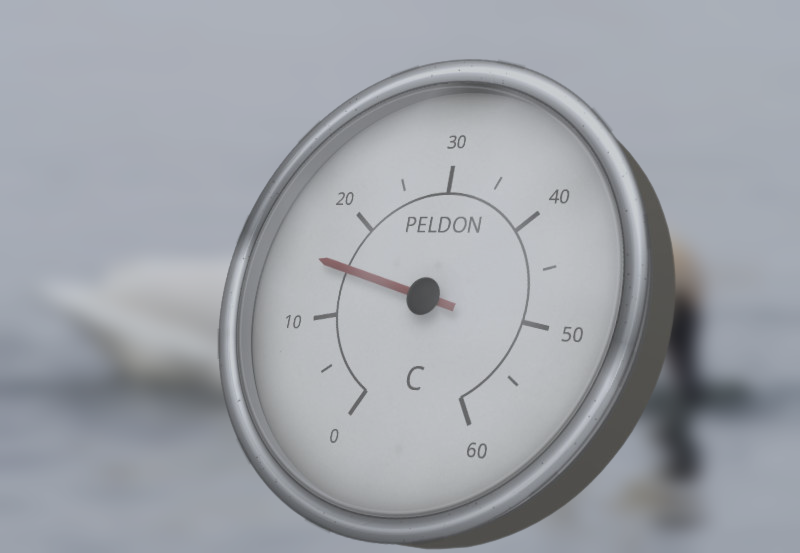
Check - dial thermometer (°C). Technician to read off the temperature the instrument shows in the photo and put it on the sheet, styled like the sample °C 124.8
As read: °C 15
